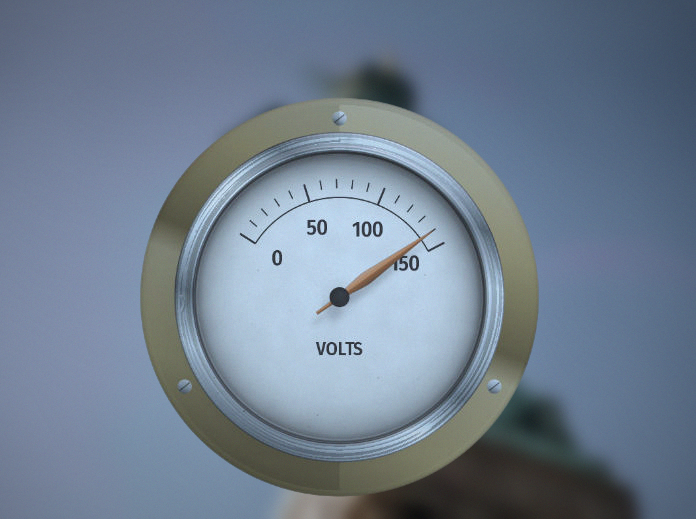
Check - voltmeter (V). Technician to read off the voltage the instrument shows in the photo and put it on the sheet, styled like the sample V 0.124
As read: V 140
